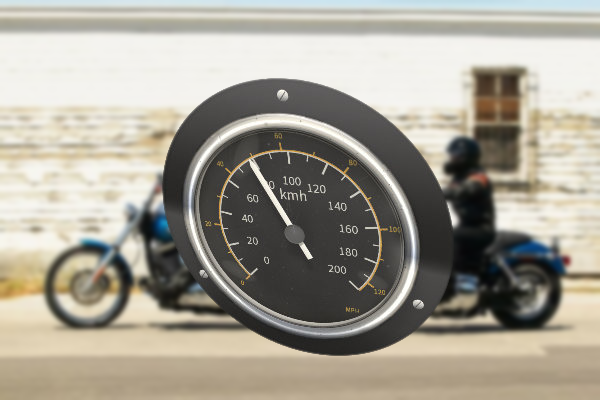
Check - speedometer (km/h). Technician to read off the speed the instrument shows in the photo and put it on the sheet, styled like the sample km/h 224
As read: km/h 80
